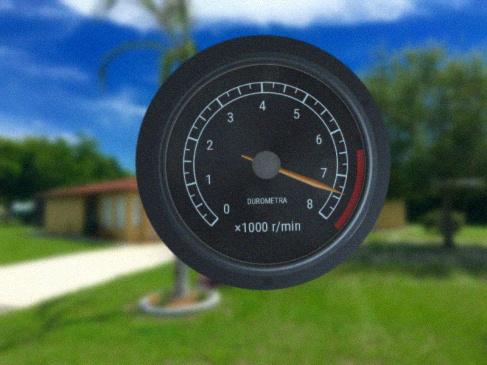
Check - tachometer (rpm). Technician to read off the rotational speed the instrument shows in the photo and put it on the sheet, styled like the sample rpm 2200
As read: rpm 7375
